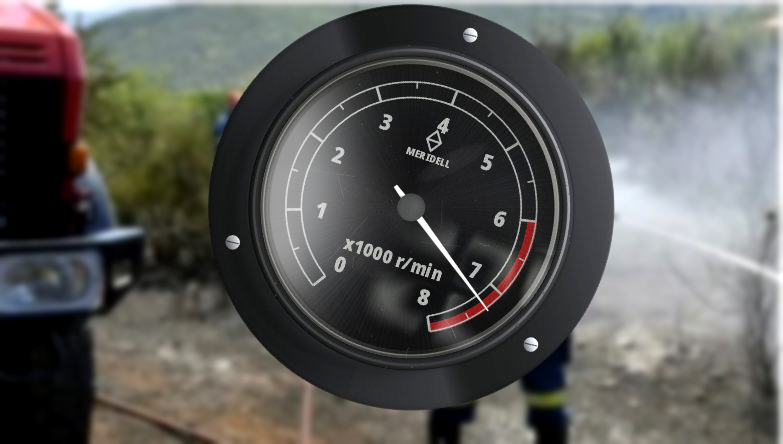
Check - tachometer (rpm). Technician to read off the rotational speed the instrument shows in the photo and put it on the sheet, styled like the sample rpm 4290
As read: rpm 7250
